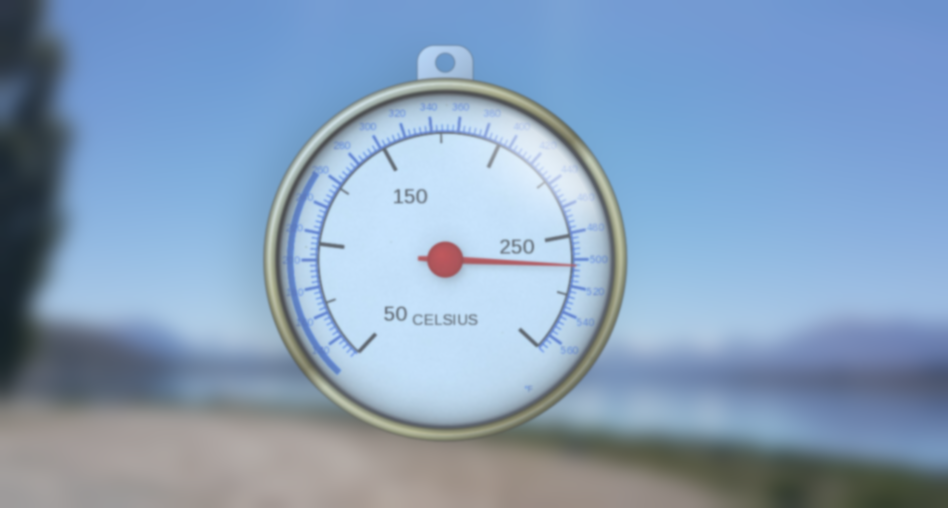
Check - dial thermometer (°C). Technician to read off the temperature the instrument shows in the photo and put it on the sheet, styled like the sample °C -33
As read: °C 262.5
